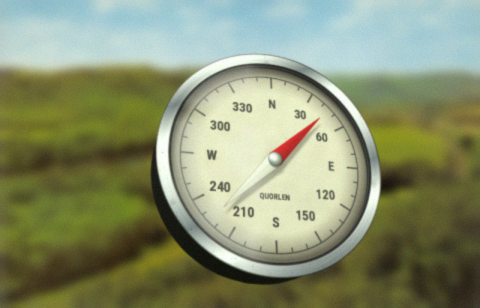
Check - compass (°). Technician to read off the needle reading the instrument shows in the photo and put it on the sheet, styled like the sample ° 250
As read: ° 45
